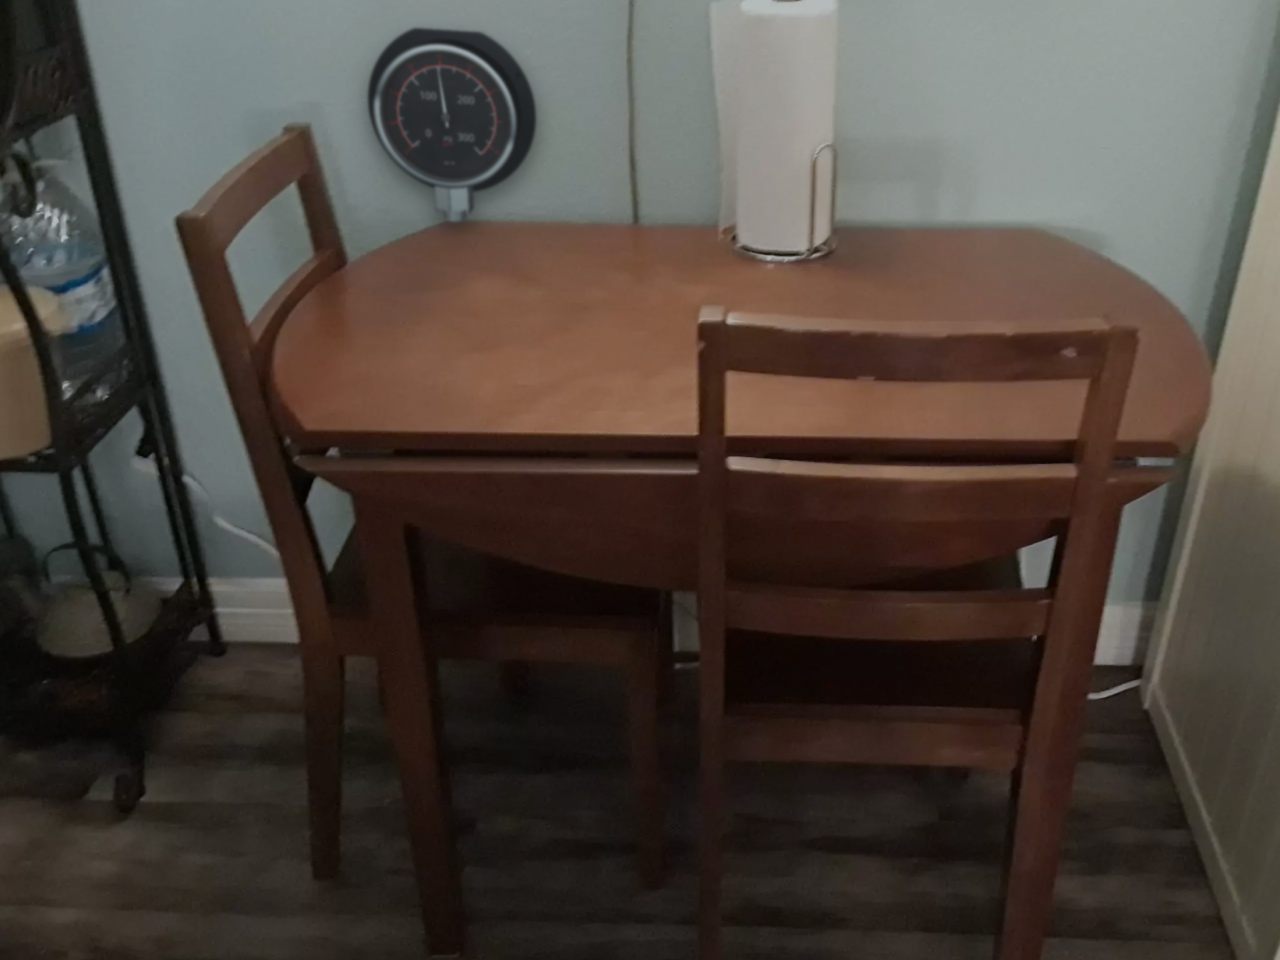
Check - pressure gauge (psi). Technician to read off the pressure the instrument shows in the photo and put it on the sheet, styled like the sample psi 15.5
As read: psi 140
